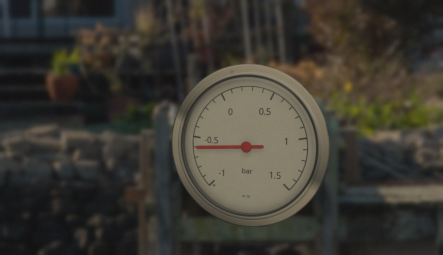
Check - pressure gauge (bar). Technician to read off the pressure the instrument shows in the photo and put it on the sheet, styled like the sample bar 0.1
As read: bar -0.6
